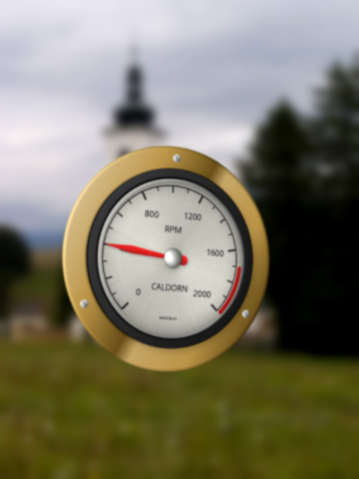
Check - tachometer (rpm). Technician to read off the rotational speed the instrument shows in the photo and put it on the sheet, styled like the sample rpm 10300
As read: rpm 400
